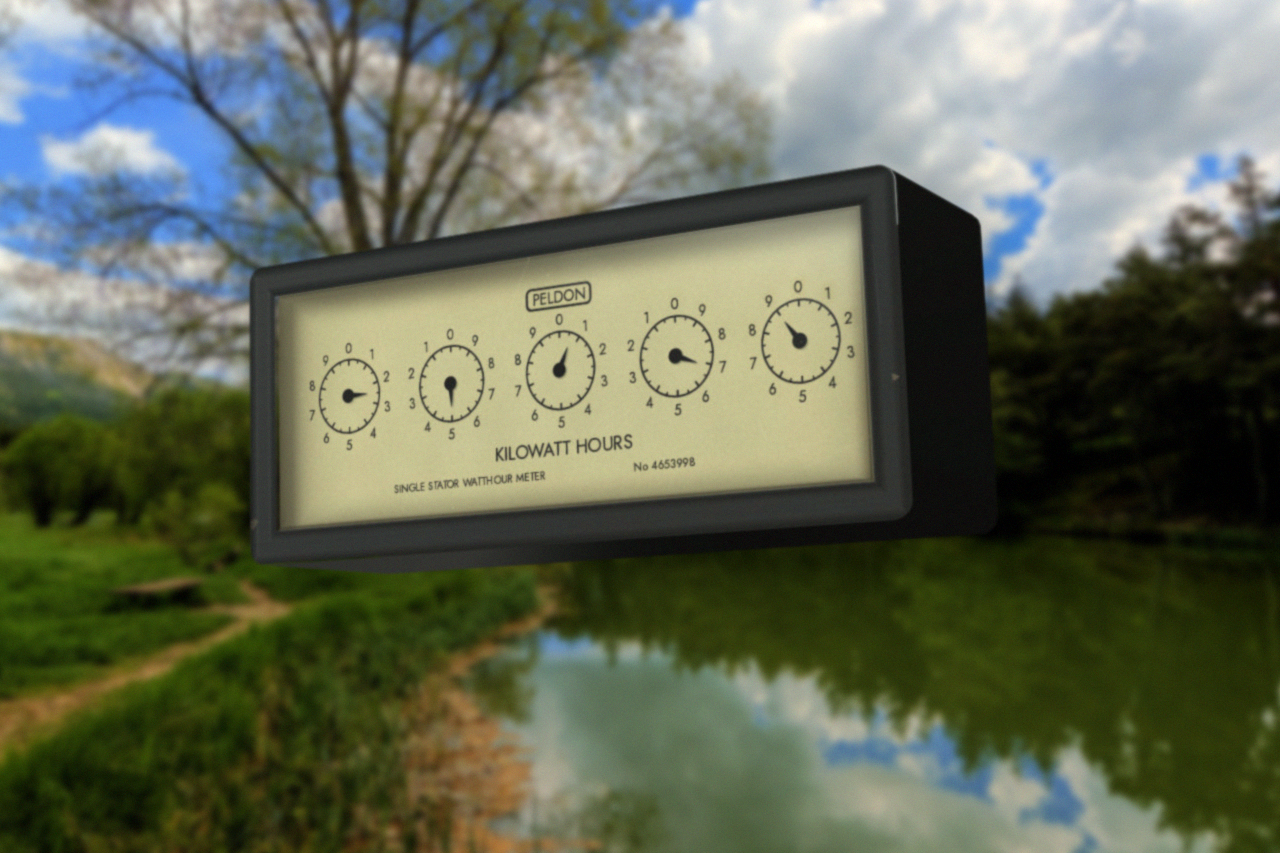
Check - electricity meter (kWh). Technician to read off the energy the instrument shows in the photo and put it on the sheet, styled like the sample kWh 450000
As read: kWh 25069
